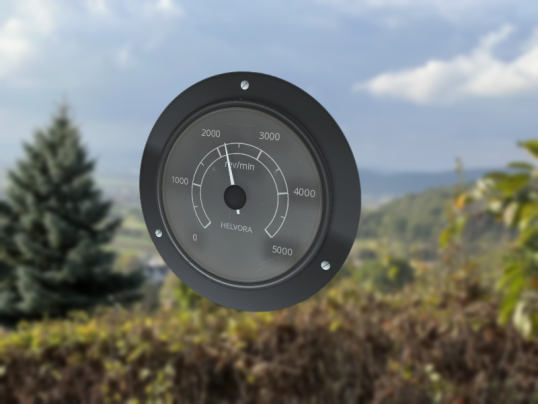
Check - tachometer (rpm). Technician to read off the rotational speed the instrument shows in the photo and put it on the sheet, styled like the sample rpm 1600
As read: rpm 2250
